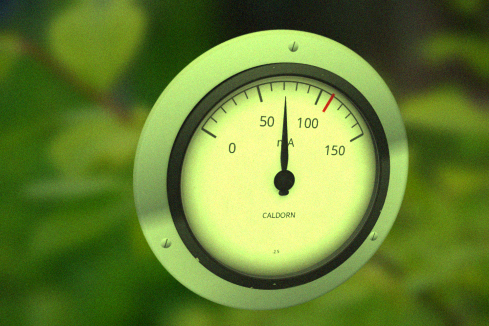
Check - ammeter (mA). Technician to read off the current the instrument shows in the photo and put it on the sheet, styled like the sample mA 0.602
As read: mA 70
